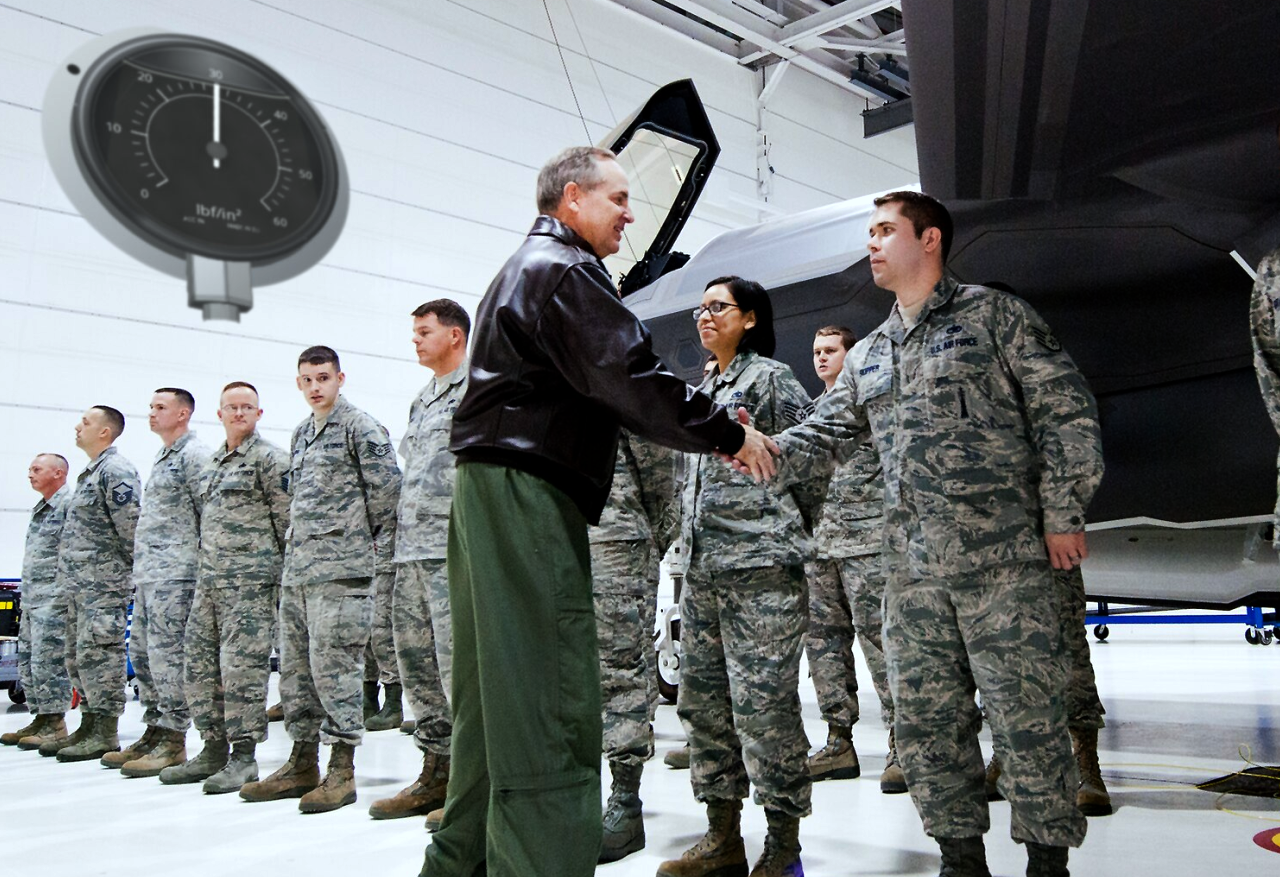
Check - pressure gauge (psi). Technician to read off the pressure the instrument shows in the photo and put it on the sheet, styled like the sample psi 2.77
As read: psi 30
